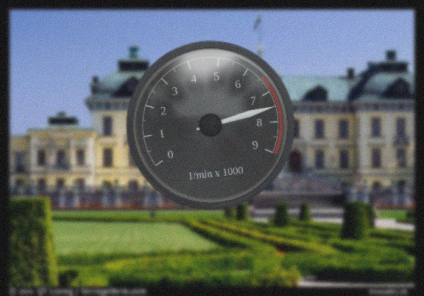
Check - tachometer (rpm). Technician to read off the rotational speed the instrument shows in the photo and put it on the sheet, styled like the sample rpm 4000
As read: rpm 7500
